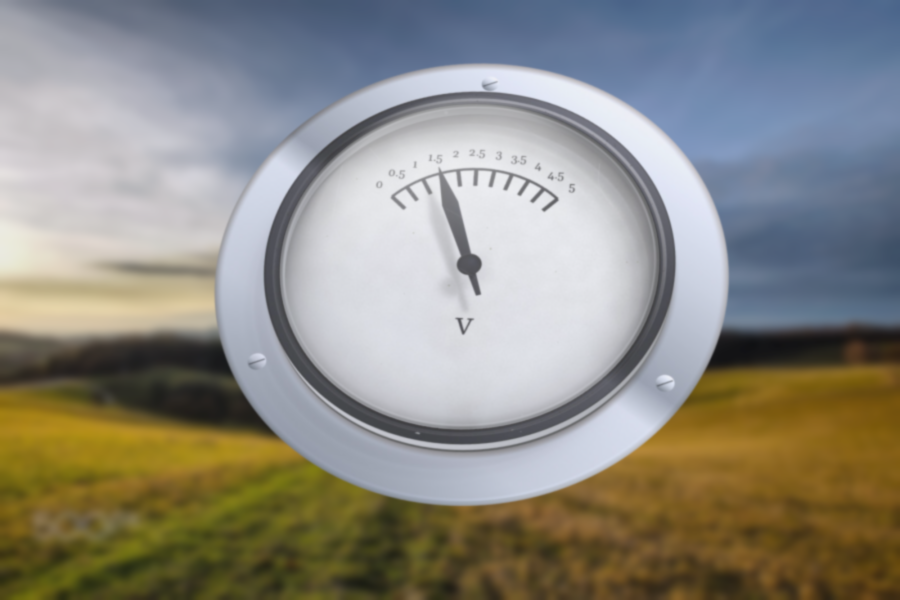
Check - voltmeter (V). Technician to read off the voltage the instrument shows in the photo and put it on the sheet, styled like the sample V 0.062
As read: V 1.5
